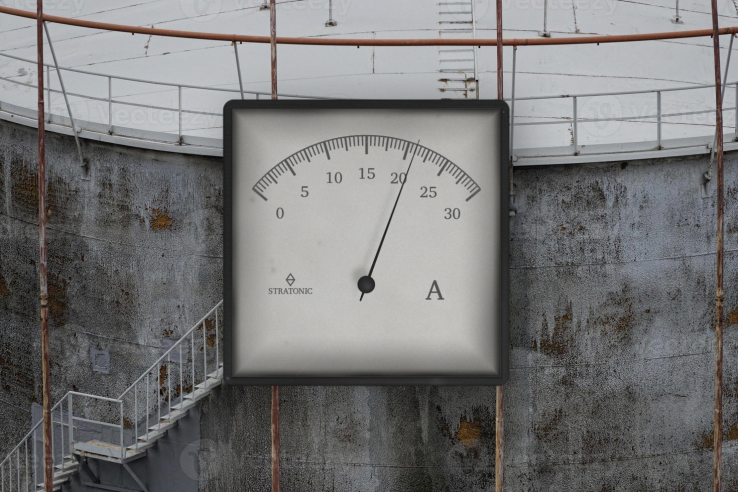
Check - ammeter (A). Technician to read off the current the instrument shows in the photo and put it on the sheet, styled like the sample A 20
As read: A 21
